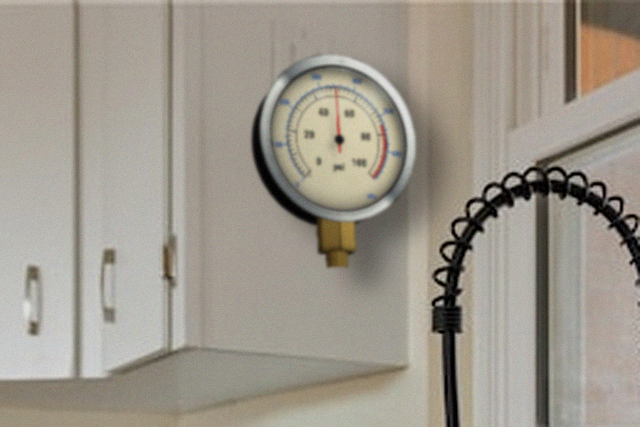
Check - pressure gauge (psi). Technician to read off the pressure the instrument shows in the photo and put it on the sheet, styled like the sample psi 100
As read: psi 50
